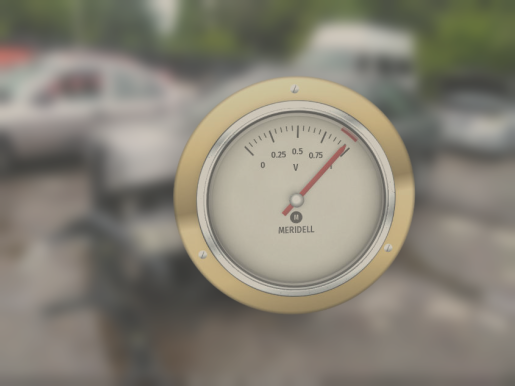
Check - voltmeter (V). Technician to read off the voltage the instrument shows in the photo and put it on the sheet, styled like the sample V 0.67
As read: V 0.95
